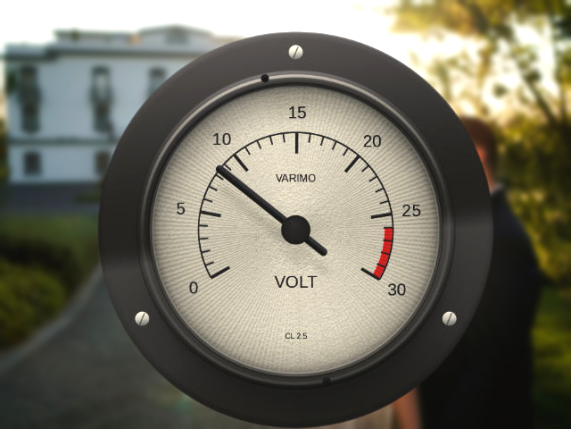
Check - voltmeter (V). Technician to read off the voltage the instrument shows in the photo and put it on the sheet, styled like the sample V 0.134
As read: V 8.5
